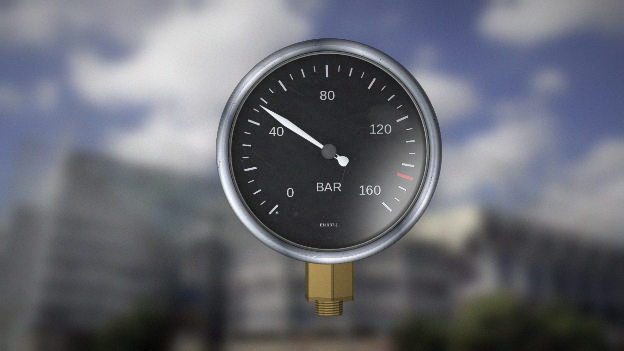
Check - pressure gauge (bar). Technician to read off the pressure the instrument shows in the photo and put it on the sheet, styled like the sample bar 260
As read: bar 47.5
